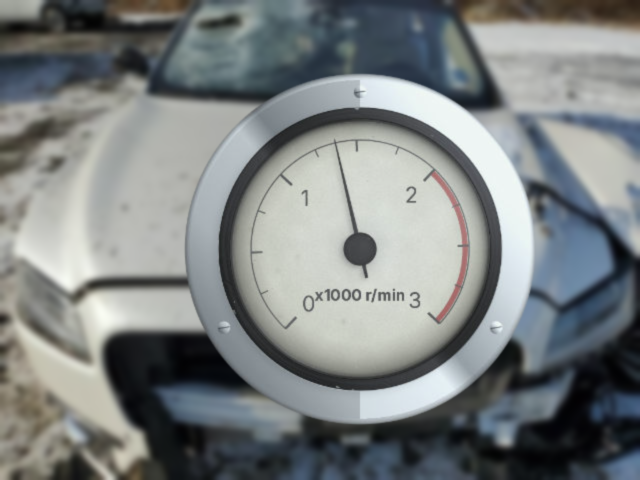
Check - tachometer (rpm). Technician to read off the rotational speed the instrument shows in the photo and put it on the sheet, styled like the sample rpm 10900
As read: rpm 1375
